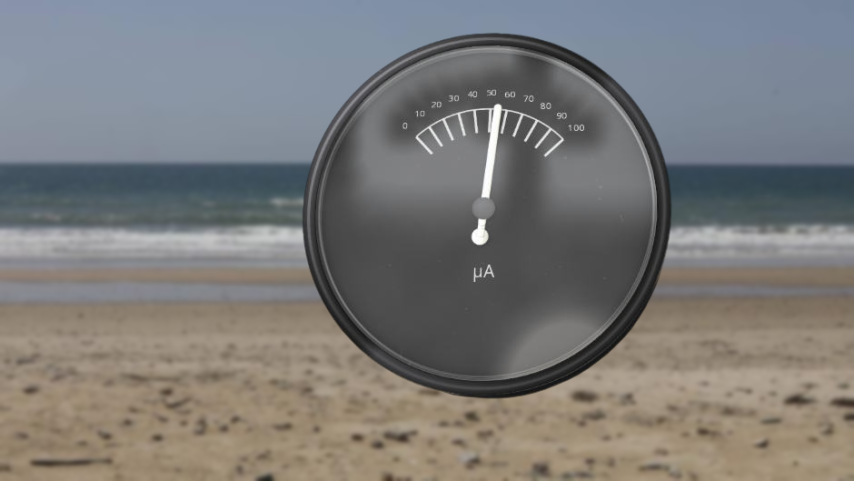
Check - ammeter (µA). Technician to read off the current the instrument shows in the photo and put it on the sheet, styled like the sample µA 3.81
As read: µA 55
